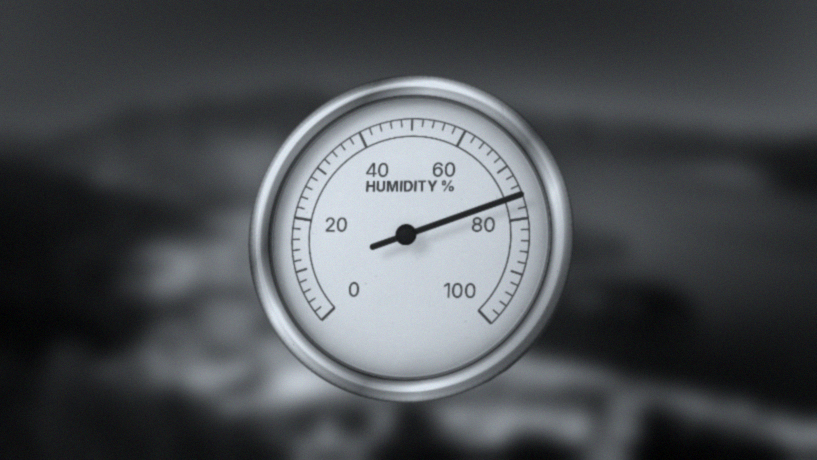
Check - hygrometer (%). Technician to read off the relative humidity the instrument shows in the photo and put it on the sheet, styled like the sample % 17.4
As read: % 76
